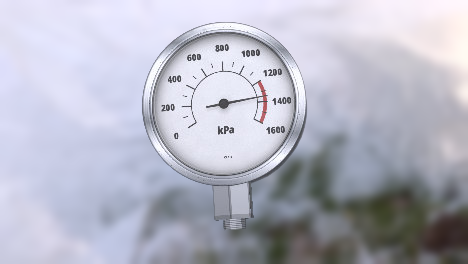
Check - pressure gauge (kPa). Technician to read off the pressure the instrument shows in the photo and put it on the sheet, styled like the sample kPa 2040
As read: kPa 1350
